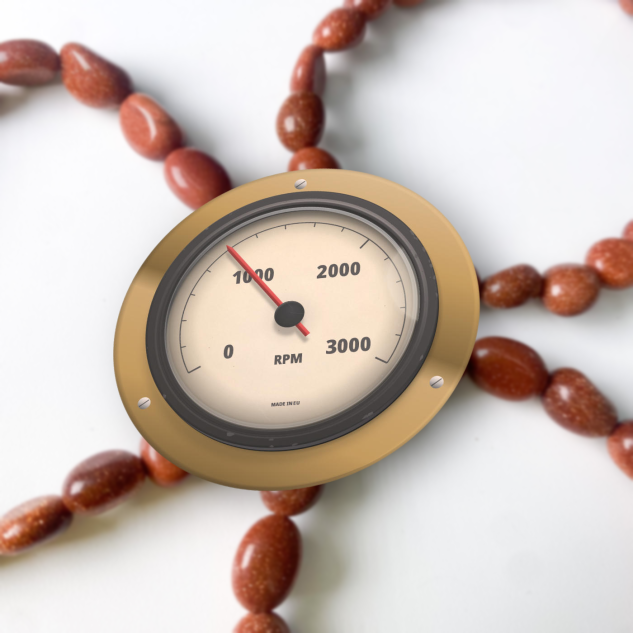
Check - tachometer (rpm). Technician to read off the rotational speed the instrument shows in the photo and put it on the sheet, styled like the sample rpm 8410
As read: rpm 1000
